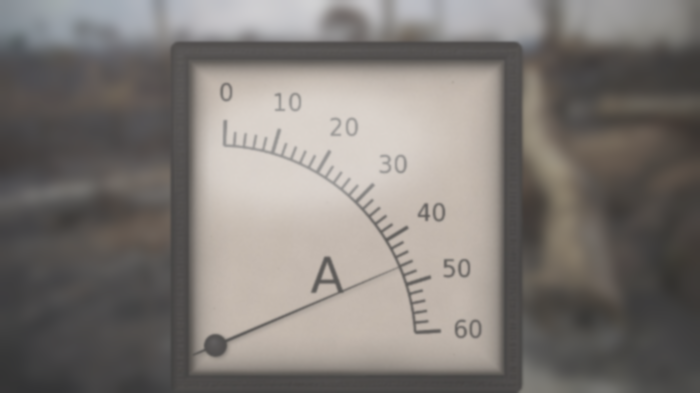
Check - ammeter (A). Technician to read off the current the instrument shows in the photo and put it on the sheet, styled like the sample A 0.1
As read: A 46
